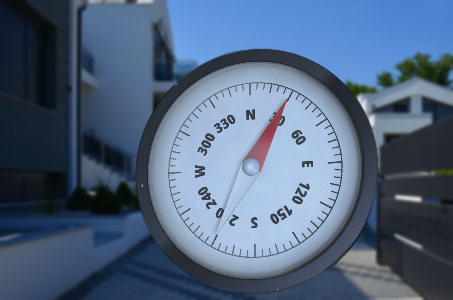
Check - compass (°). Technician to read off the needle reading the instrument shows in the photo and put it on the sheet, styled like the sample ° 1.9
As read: ° 30
